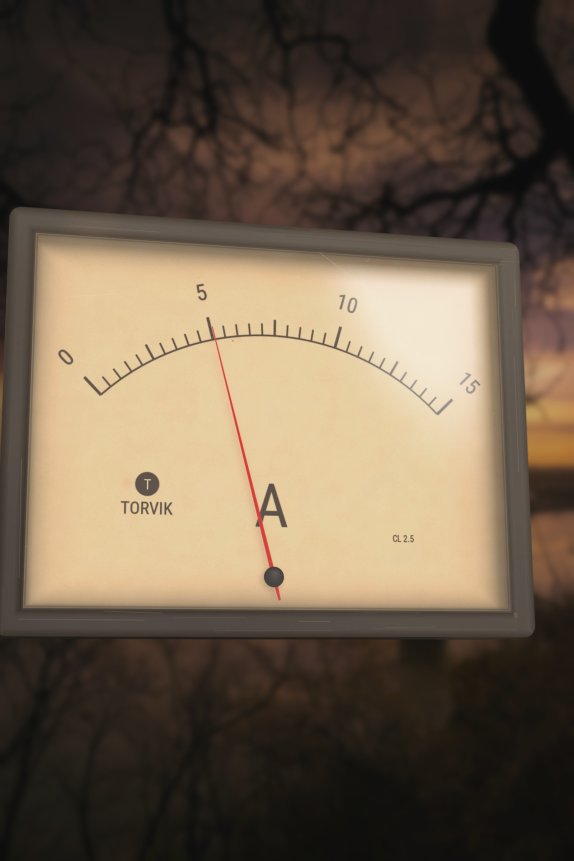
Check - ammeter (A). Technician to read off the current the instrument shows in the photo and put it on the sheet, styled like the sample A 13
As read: A 5
